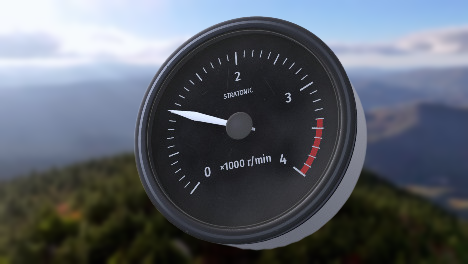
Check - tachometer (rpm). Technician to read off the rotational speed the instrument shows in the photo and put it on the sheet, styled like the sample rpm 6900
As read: rpm 1000
